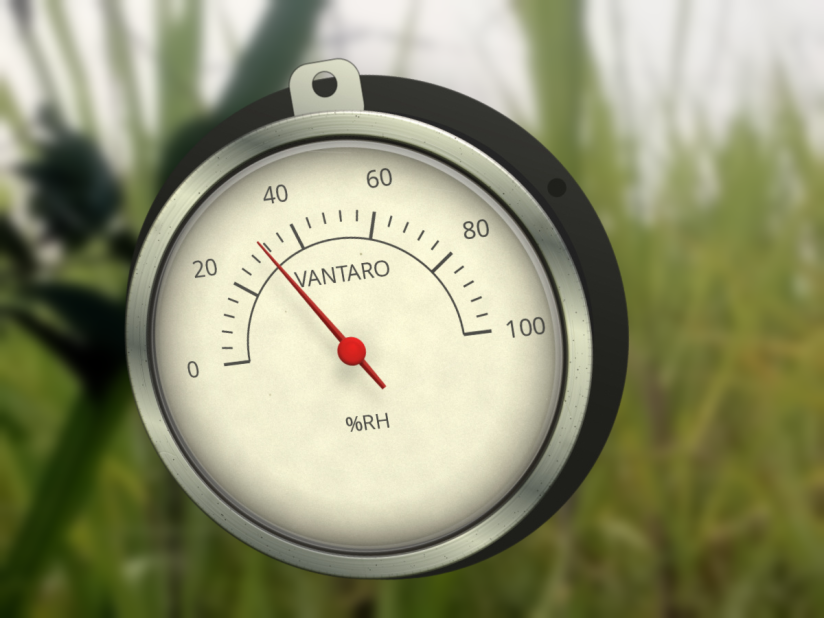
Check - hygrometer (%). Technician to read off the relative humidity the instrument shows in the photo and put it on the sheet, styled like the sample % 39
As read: % 32
